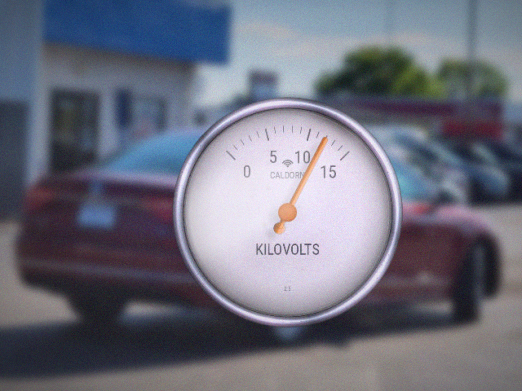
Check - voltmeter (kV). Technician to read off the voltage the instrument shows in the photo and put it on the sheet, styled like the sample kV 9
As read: kV 12
